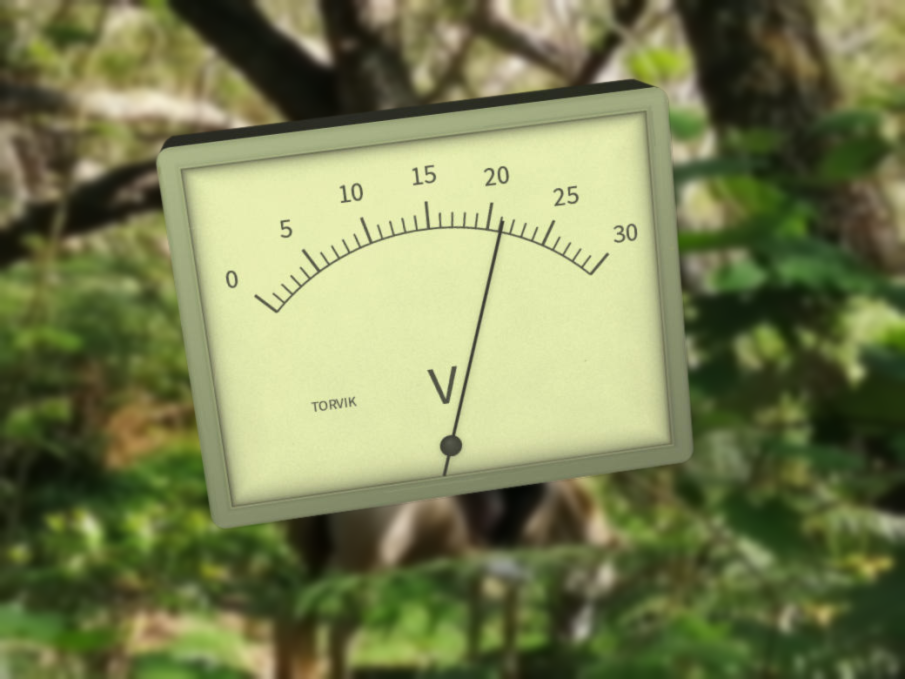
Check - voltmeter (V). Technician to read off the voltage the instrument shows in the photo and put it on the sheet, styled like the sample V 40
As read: V 21
